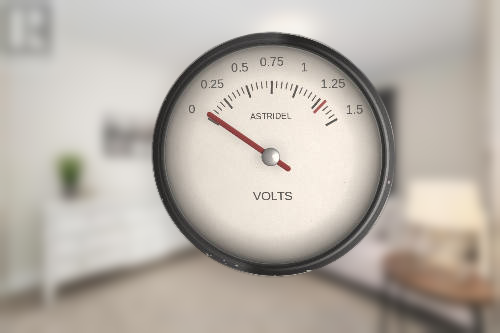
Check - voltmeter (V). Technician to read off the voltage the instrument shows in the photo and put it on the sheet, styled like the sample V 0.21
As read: V 0.05
